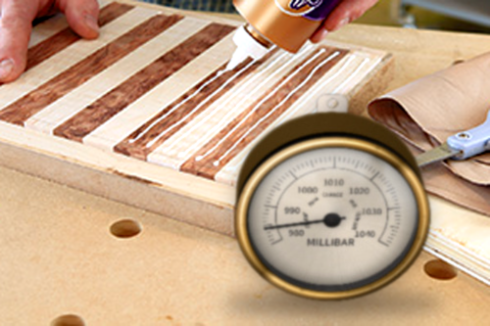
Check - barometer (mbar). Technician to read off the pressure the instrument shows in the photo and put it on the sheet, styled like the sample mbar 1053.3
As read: mbar 985
